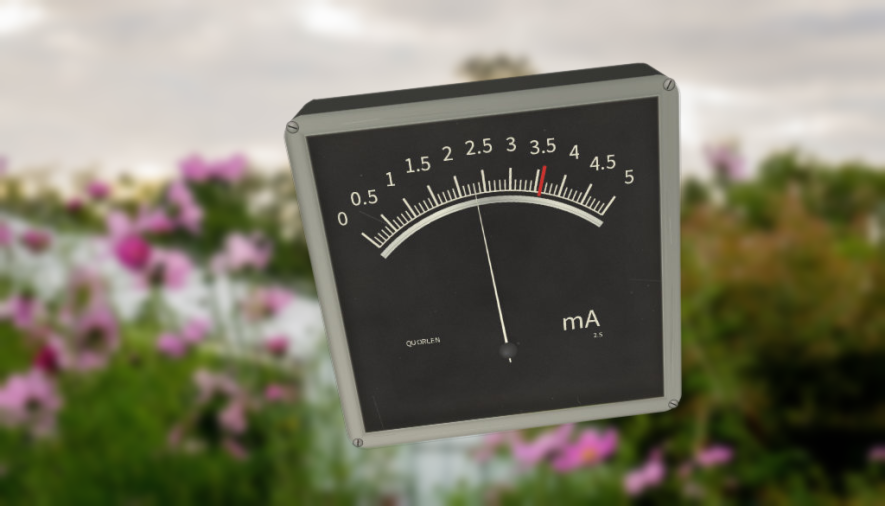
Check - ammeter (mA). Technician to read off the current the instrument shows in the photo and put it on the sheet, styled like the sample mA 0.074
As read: mA 2.3
